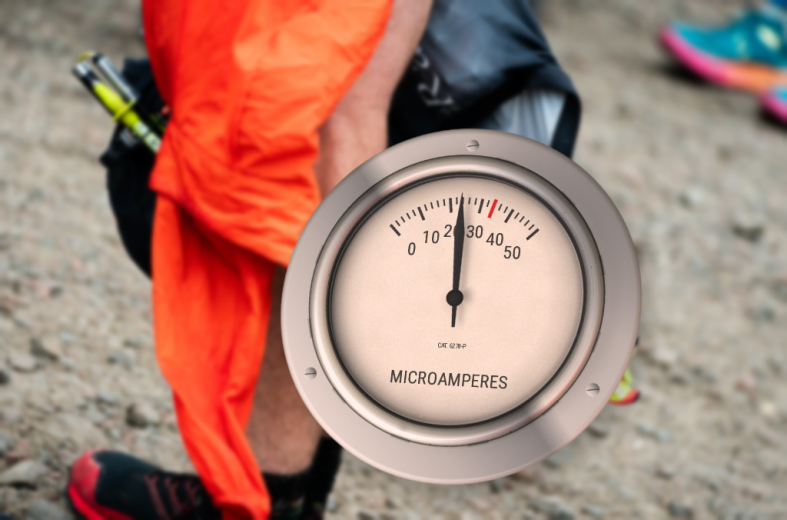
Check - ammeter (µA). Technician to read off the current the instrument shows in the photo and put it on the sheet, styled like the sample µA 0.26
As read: µA 24
